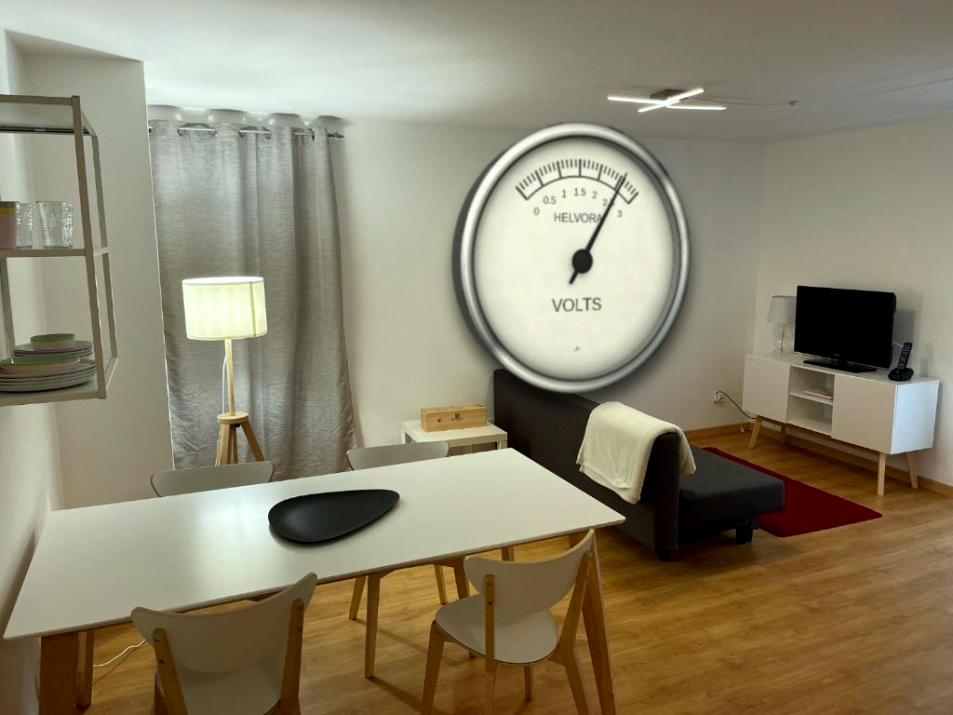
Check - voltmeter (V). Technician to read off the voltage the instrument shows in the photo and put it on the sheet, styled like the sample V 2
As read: V 2.5
